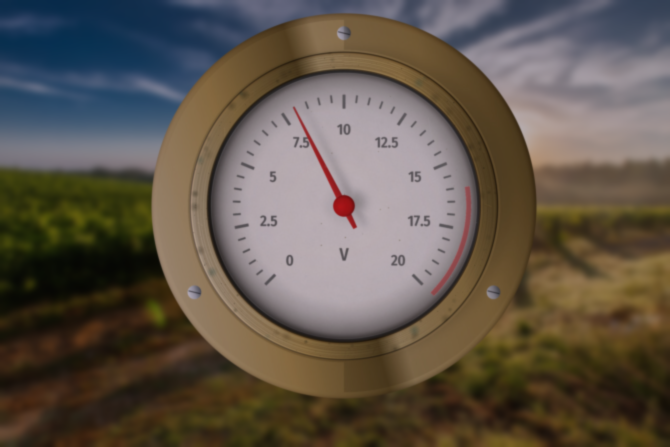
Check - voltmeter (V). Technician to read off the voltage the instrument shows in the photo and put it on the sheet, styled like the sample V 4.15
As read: V 8
